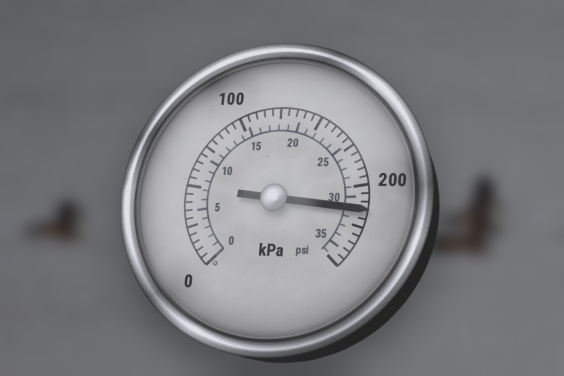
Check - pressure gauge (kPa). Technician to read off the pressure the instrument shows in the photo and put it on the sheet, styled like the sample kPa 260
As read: kPa 215
